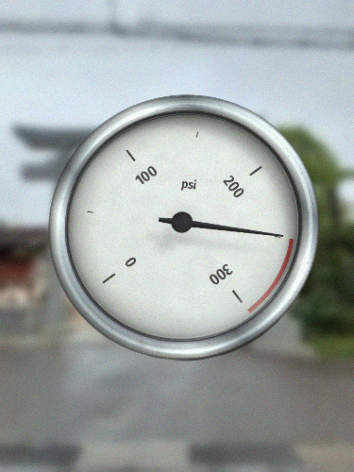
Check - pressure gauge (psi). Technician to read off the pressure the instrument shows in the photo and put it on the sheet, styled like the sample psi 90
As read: psi 250
